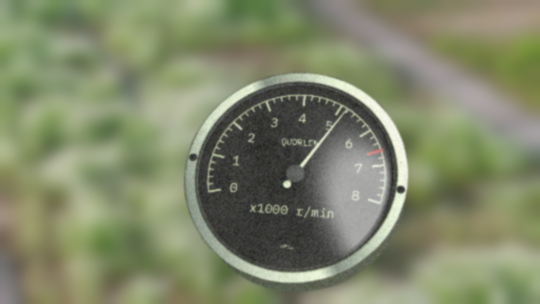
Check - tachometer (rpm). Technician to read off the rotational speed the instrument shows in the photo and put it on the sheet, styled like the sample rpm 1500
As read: rpm 5200
